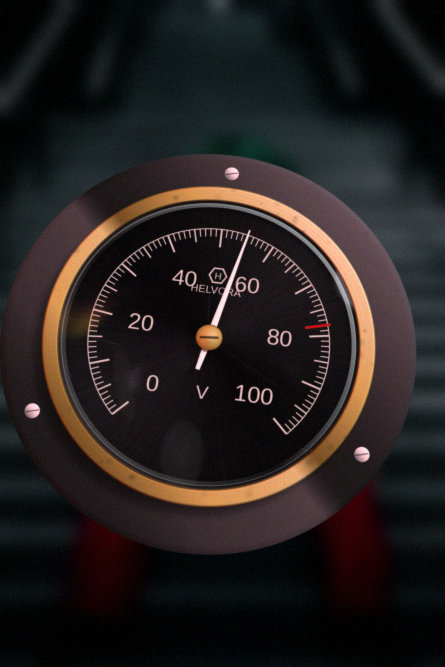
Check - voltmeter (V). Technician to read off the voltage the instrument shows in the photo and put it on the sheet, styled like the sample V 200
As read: V 55
